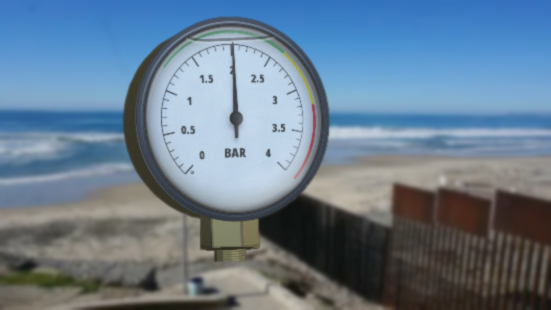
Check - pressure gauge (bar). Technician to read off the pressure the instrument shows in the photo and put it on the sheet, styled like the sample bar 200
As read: bar 2
